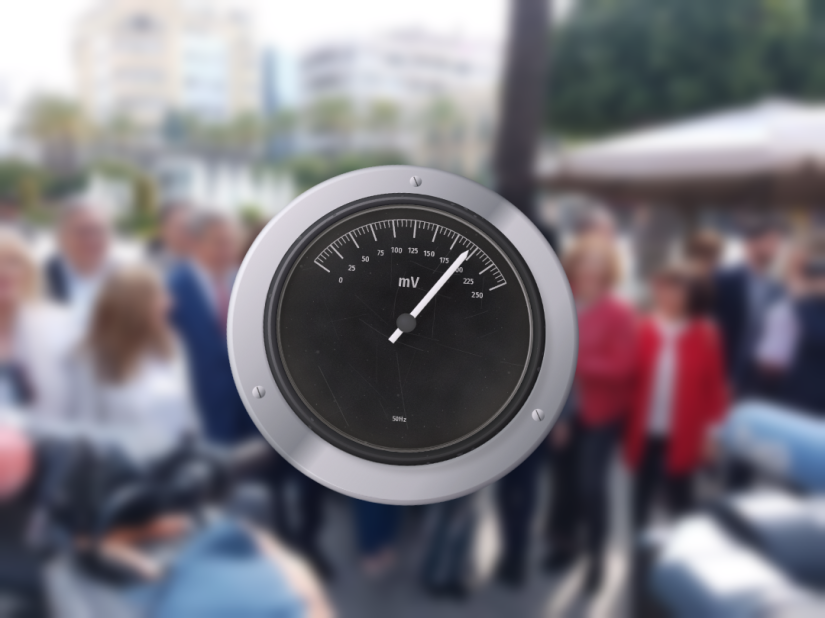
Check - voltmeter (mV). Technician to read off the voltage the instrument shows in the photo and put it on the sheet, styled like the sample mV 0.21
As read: mV 195
